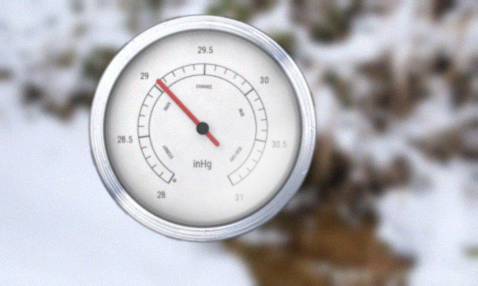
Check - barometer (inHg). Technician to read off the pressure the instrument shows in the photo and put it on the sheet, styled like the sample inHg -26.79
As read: inHg 29.05
